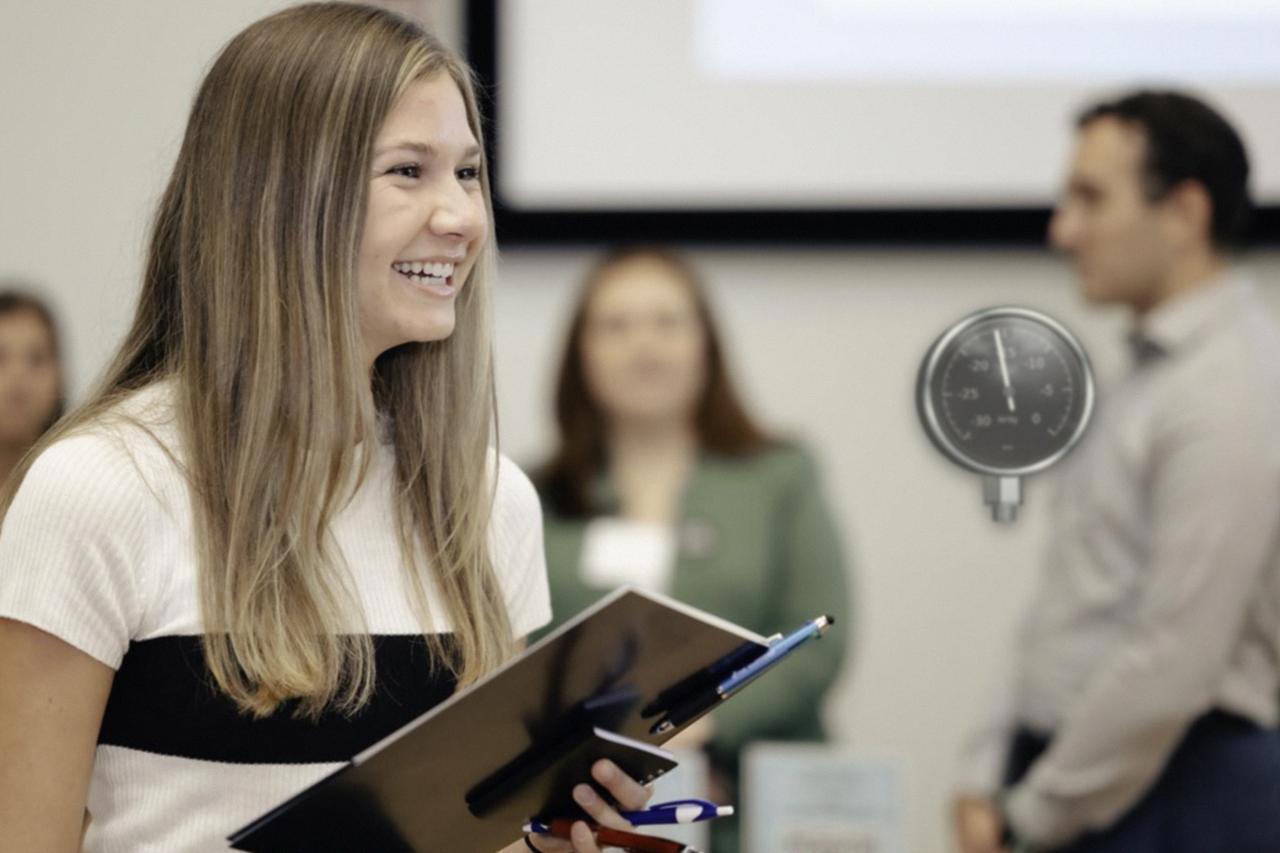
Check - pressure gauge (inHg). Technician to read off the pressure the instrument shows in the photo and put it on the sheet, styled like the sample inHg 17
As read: inHg -16
